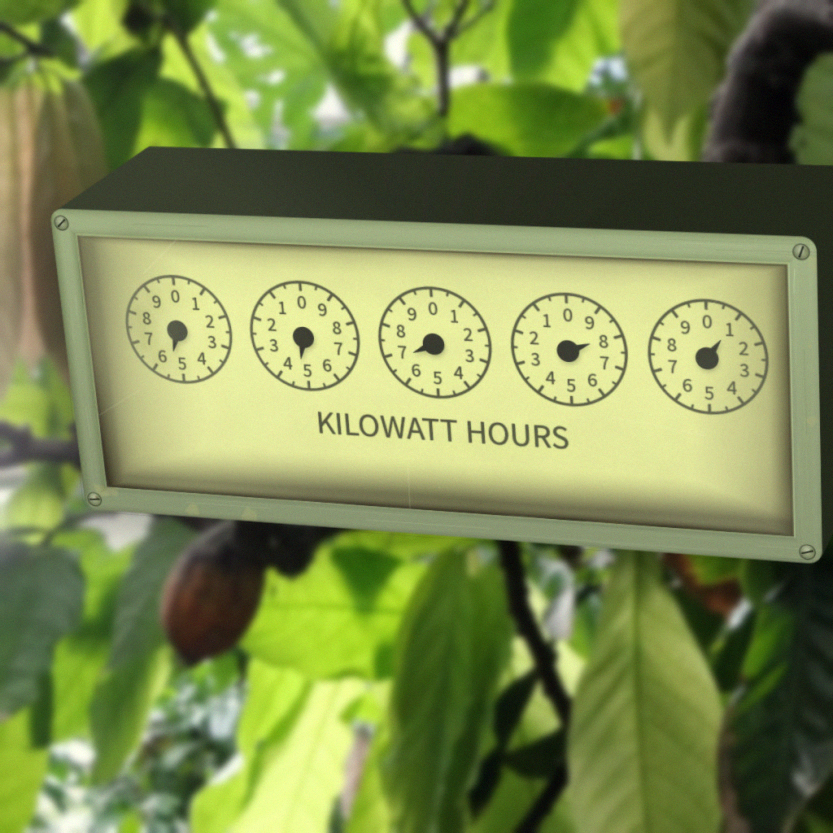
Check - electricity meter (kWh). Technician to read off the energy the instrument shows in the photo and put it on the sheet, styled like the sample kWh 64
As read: kWh 54681
